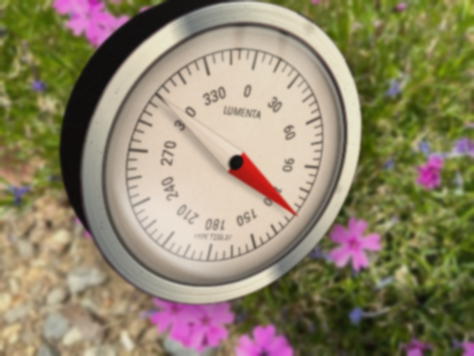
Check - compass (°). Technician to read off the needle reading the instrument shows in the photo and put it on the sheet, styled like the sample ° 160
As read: ° 120
